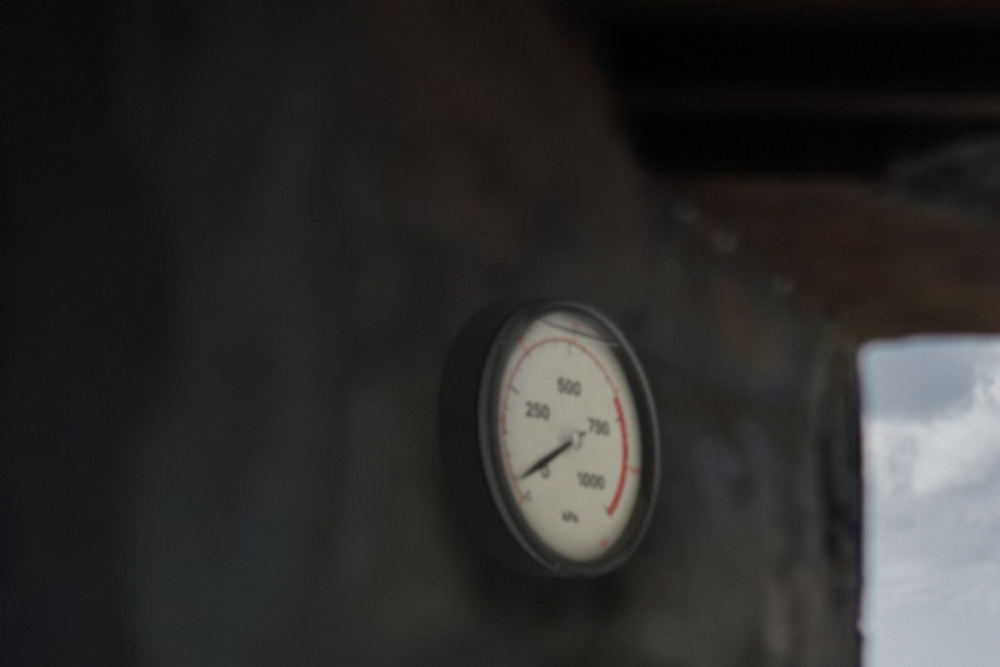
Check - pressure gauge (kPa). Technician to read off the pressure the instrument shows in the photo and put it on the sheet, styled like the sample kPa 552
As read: kPa 50
